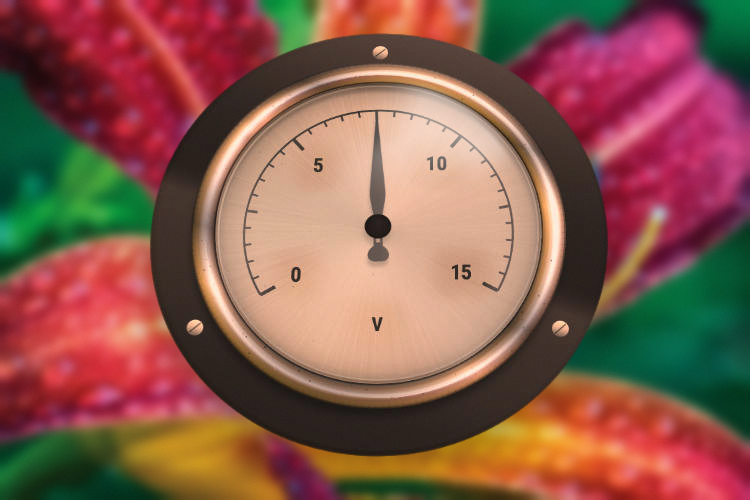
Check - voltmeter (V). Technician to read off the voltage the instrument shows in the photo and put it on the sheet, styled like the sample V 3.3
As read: V 7.5
